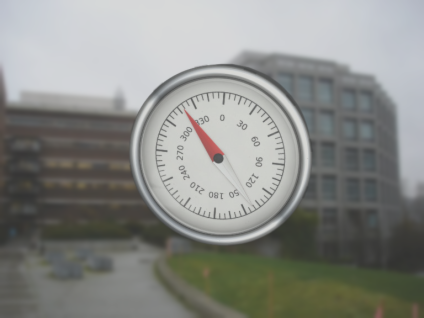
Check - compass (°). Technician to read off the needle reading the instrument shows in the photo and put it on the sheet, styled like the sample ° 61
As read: ° 320
